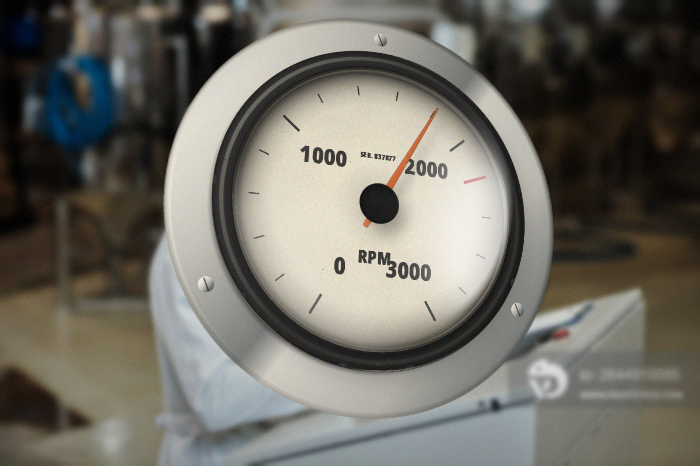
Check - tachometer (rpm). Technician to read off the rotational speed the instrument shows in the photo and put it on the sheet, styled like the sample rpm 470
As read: rpm 1800
